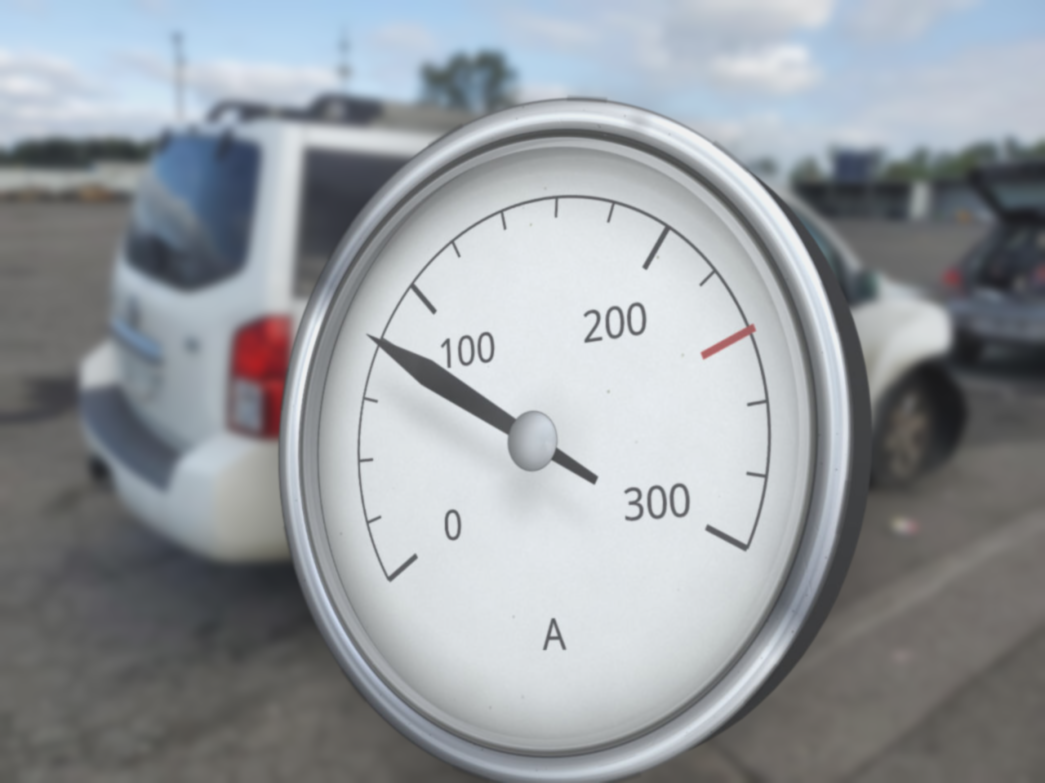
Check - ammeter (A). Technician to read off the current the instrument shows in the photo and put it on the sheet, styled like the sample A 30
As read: A 80
